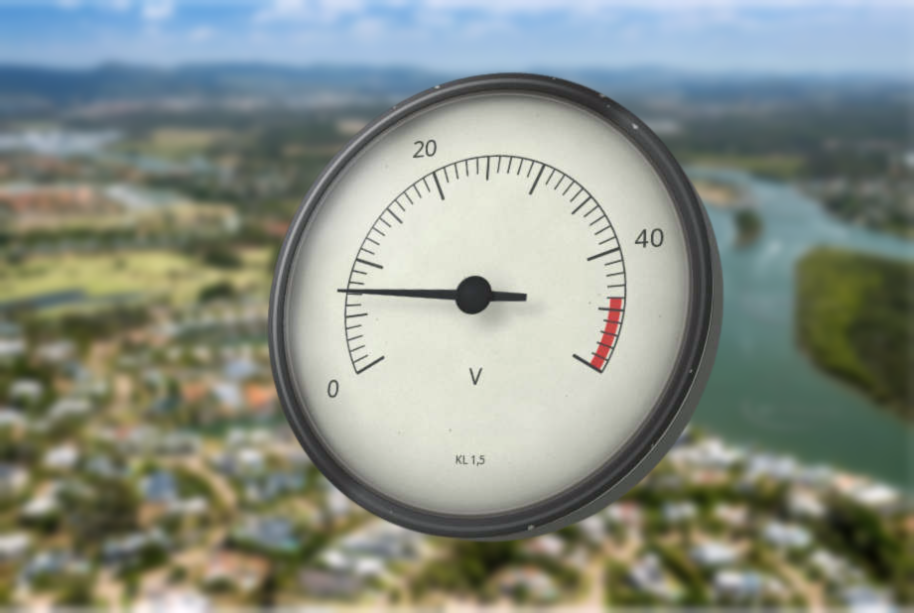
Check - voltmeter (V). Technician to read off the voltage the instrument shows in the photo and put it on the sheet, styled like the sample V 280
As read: V 7
